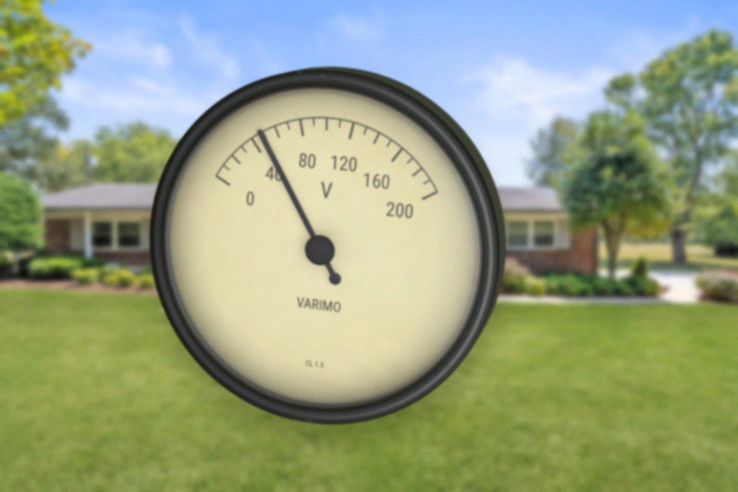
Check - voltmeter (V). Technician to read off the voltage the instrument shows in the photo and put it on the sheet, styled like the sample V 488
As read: V 50
